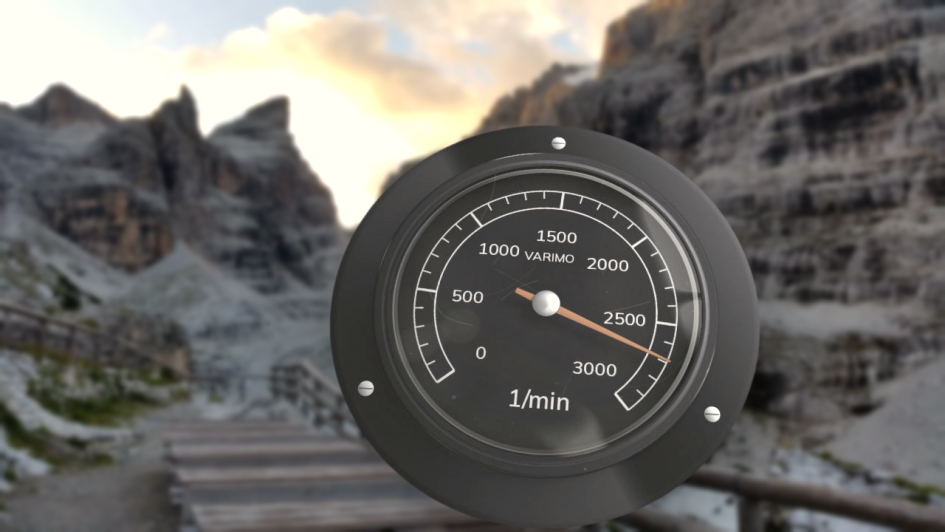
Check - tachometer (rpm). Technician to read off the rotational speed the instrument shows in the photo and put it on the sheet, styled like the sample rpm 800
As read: rpm 2700
